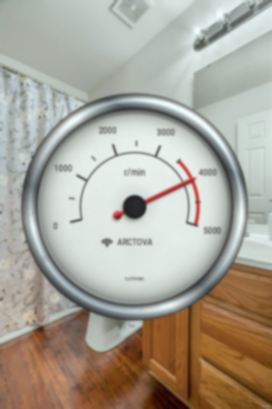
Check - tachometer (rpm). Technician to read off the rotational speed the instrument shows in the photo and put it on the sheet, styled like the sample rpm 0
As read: rpm 4000
